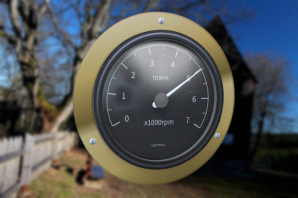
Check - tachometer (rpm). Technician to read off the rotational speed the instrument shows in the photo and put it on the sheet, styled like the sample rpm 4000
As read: rpm 5000
